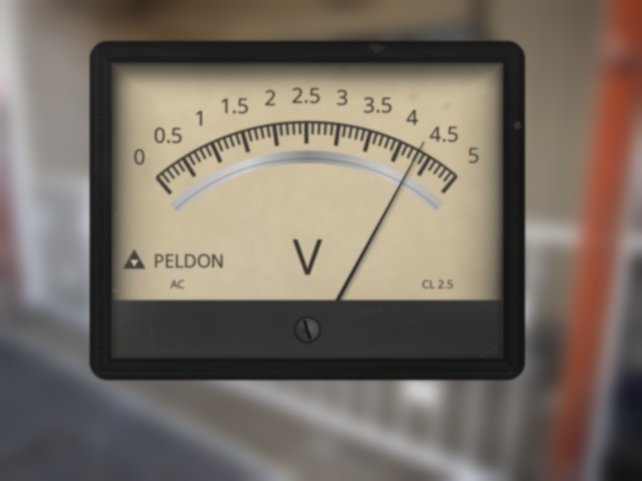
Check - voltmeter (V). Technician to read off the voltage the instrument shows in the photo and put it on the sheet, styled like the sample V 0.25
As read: V 4.3
